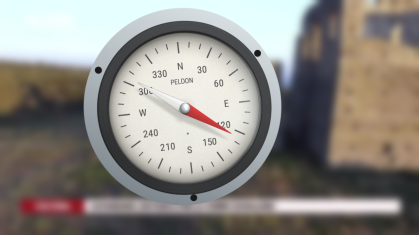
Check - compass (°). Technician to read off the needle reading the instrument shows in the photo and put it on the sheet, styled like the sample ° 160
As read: ° 125
